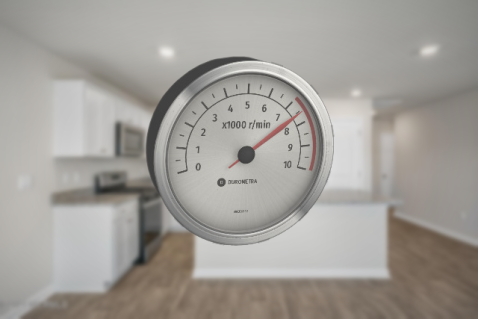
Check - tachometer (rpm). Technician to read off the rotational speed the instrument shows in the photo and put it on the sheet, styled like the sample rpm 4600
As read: rpm 7500
